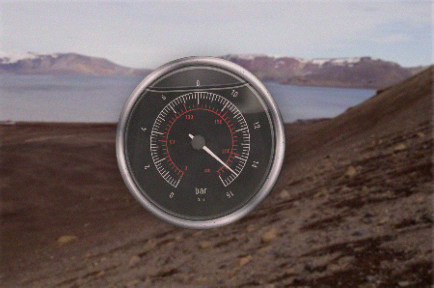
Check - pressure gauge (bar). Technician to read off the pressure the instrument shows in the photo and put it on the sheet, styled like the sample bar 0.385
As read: bar 15
